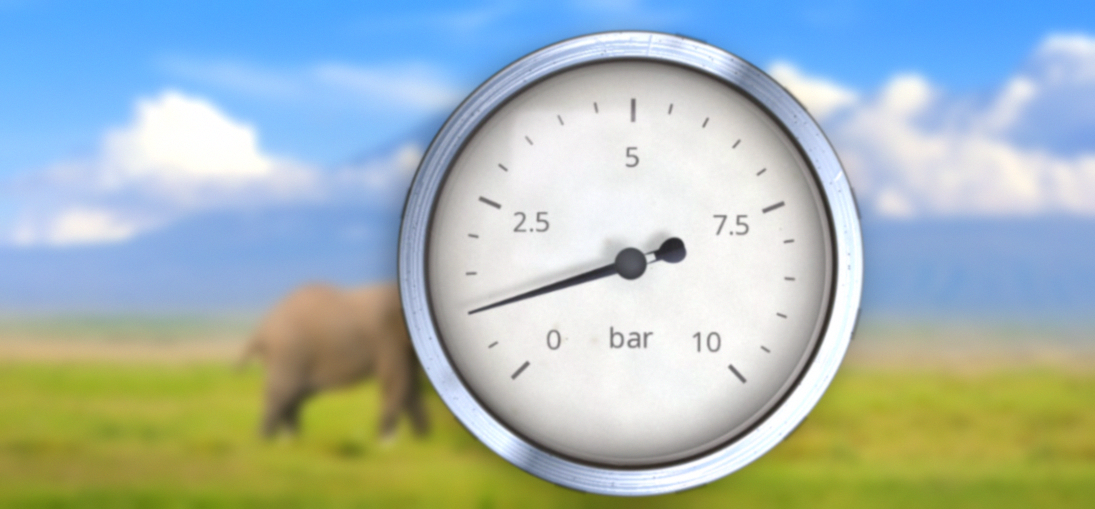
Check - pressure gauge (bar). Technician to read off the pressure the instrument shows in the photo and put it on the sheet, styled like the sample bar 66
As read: bar 1
